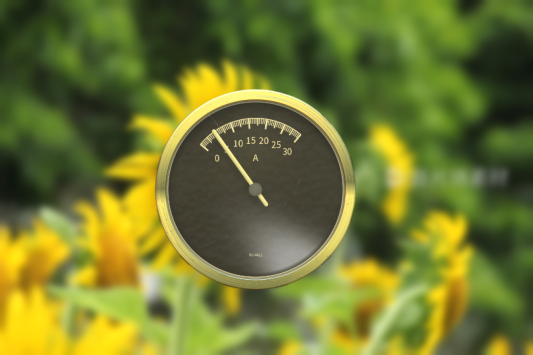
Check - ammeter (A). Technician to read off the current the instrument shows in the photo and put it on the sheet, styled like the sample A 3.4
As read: A 5
